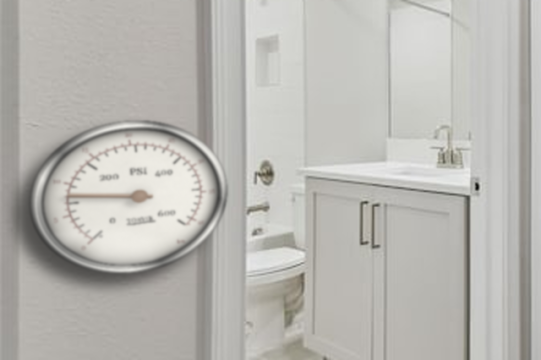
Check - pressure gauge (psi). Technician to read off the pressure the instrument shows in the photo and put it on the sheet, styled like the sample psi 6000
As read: psi 120
